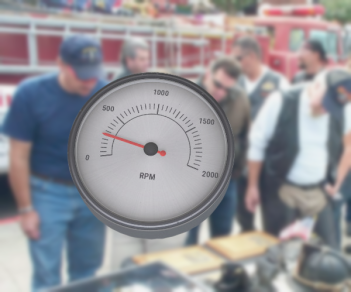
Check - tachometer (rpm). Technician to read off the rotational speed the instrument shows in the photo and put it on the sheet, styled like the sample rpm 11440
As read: rpm 250
